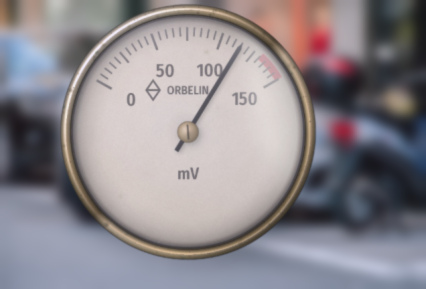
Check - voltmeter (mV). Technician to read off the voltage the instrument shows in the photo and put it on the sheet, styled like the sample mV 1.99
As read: mV 115
